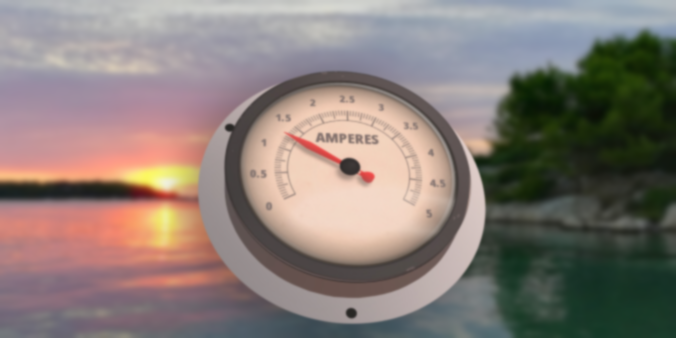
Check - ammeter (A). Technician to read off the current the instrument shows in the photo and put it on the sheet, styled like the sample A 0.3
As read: A 1.25
